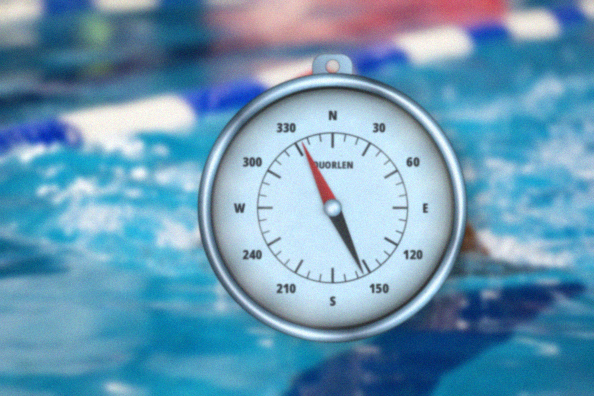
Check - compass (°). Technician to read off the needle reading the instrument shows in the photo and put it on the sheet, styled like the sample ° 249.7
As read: ° 335
